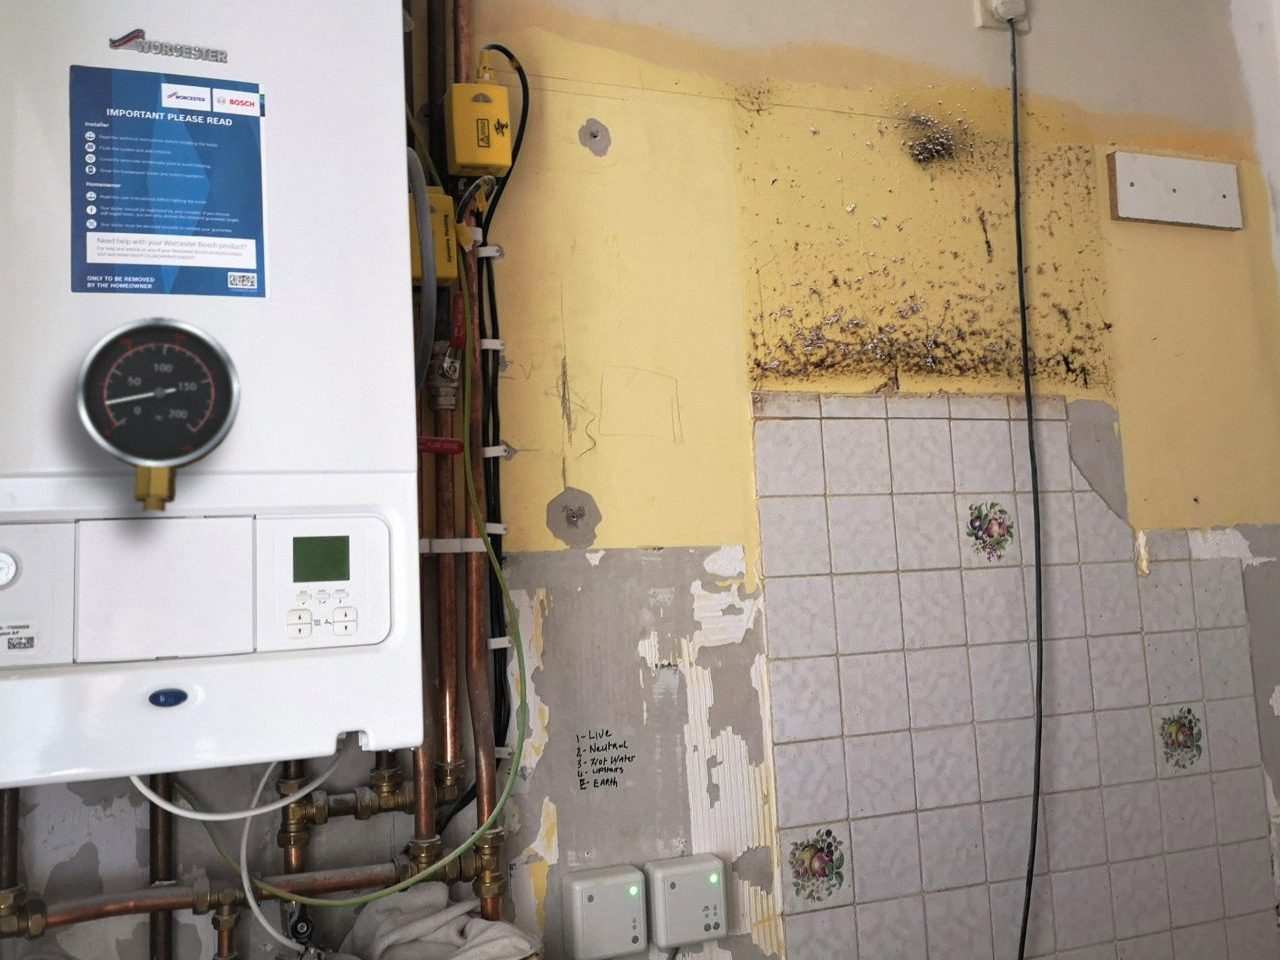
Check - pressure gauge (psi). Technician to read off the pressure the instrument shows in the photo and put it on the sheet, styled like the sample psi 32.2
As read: psi 20
